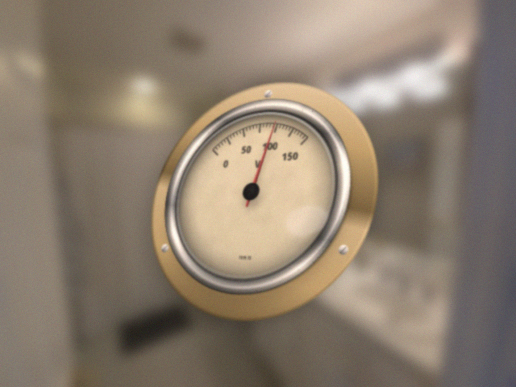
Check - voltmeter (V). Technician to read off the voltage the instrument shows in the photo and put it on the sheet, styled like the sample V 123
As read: V 100
